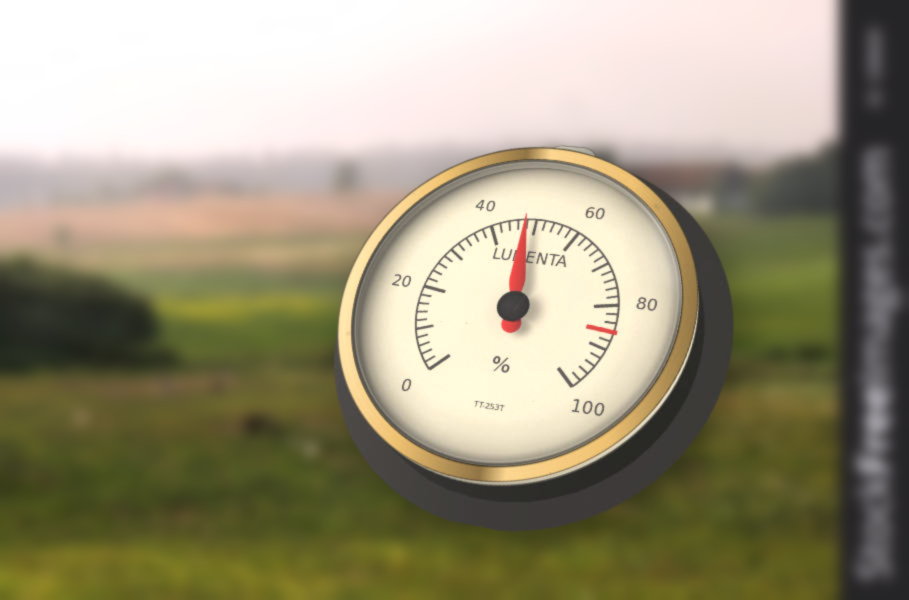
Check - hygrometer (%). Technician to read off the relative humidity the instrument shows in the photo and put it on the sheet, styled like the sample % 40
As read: % 48
